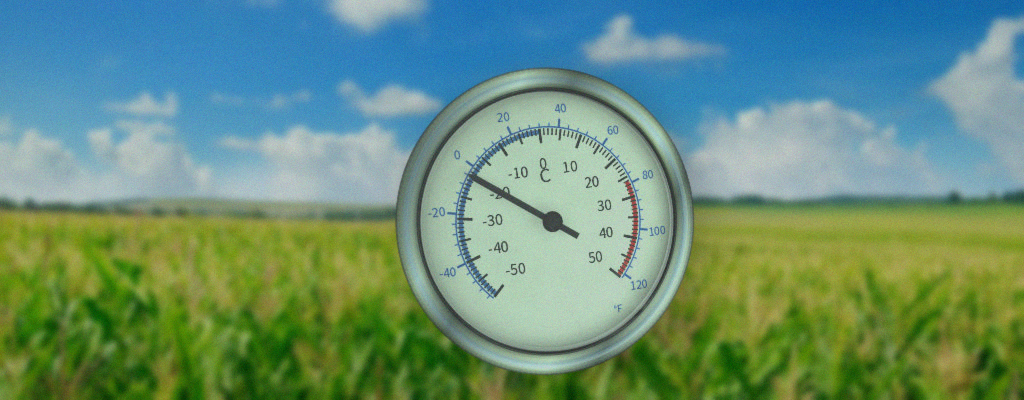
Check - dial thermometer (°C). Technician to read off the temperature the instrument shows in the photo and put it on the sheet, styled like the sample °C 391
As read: °C -20
